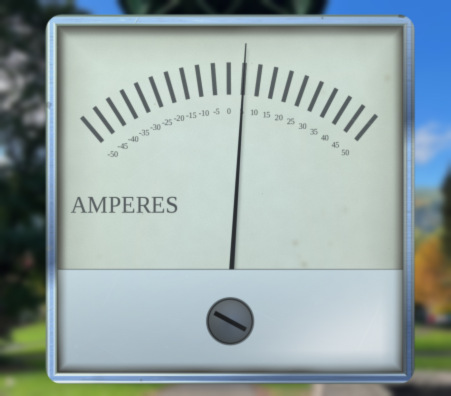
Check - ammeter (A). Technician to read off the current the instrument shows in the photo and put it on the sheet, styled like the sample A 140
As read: A 5
